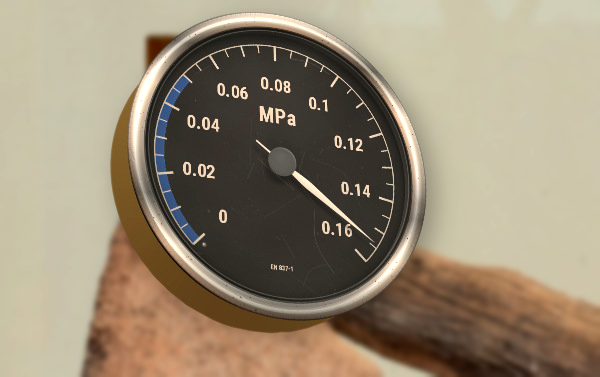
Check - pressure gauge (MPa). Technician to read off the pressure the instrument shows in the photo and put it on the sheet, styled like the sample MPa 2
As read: MPa 0.155
